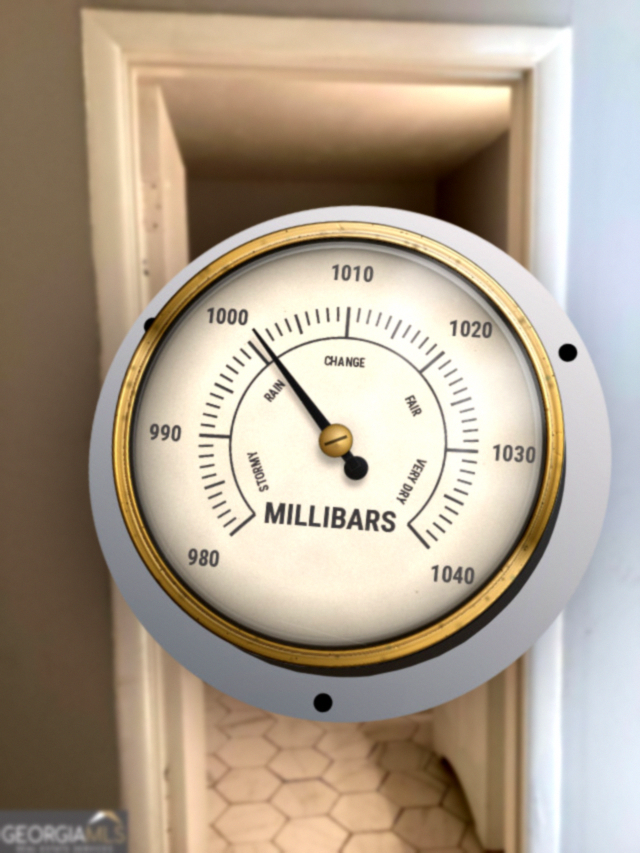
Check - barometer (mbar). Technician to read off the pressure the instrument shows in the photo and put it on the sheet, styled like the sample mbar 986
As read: mbar 1001
